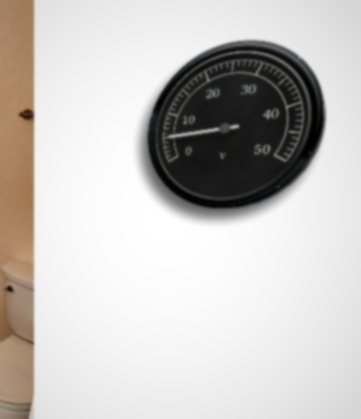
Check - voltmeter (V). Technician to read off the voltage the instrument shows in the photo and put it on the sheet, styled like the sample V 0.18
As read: V 5
